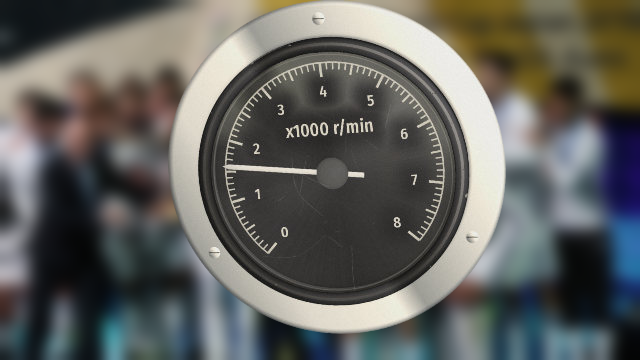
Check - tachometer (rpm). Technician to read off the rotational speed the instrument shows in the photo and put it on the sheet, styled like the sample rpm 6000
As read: rpm 1600
